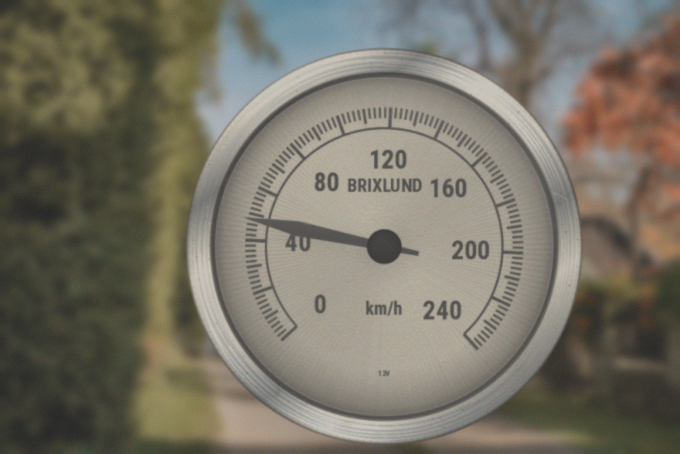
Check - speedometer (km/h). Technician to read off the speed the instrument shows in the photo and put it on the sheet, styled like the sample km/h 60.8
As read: km/h 48
